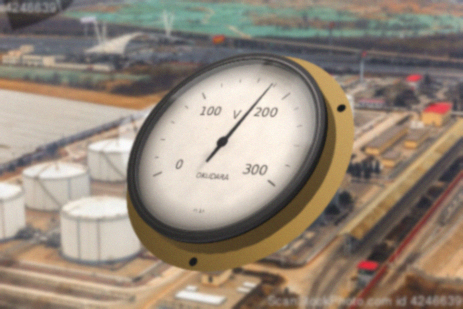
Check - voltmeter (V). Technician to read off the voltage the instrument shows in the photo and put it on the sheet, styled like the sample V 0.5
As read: V 180
